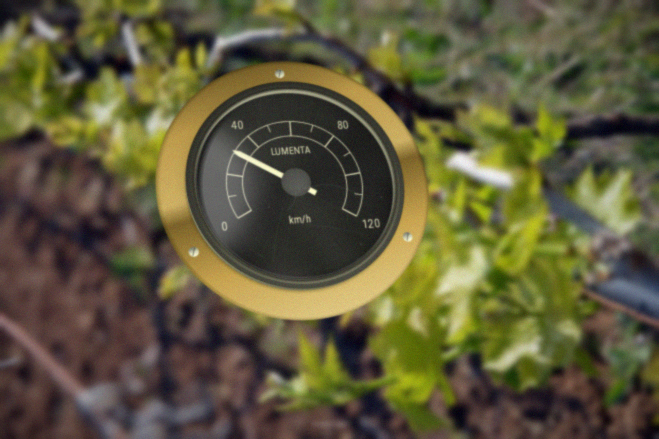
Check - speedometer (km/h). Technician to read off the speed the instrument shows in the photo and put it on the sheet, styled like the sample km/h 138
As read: km/h 30
